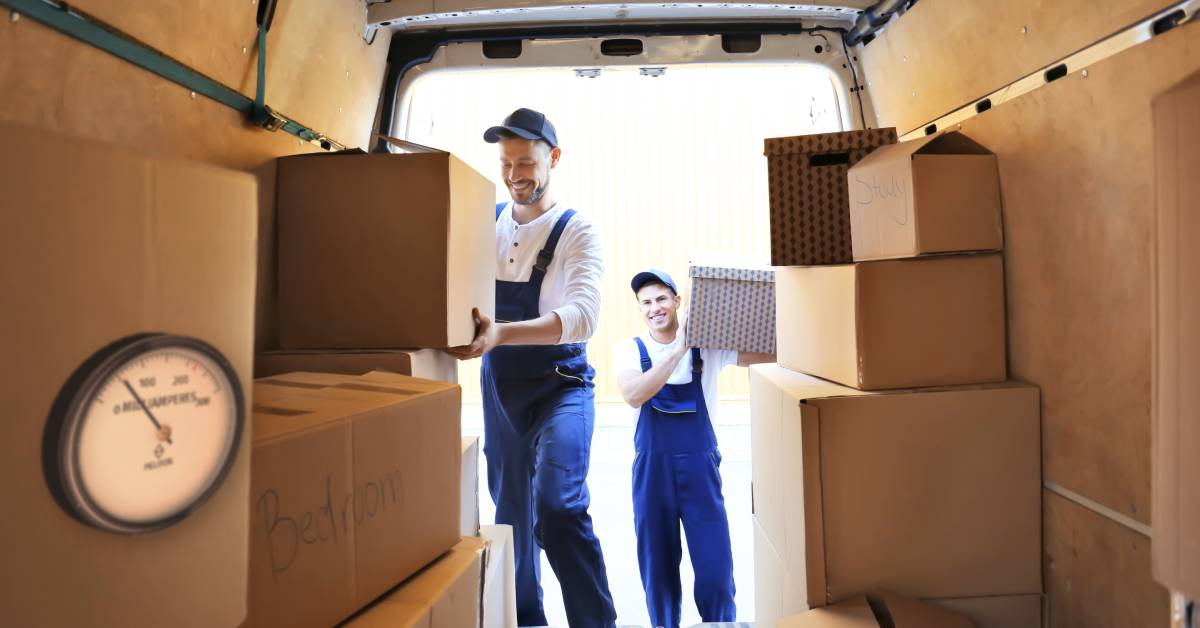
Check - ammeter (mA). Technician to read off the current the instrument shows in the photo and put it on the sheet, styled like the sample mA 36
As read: mA 50
